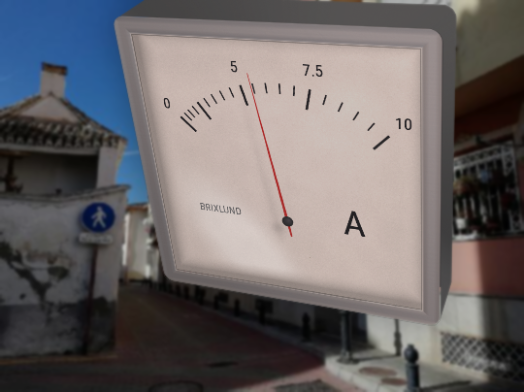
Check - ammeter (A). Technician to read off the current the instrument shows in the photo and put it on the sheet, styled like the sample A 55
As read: A 5.5
